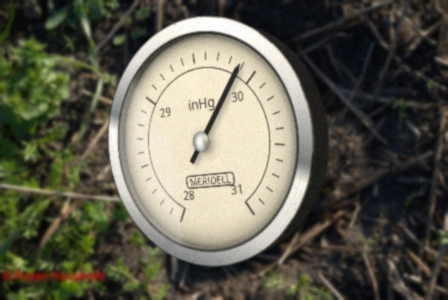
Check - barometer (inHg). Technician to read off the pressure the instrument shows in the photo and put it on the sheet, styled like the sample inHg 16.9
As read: inHg 29.9
